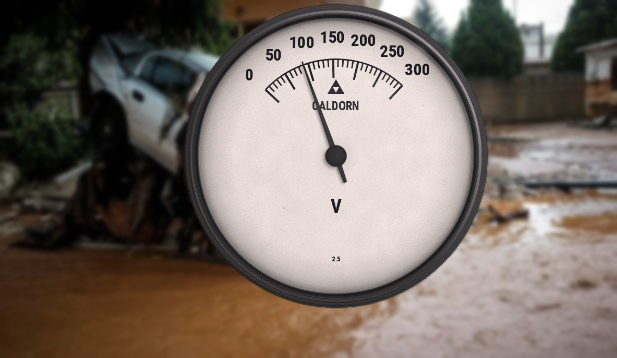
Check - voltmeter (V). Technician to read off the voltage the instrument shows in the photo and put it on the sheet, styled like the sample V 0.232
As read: V 90
